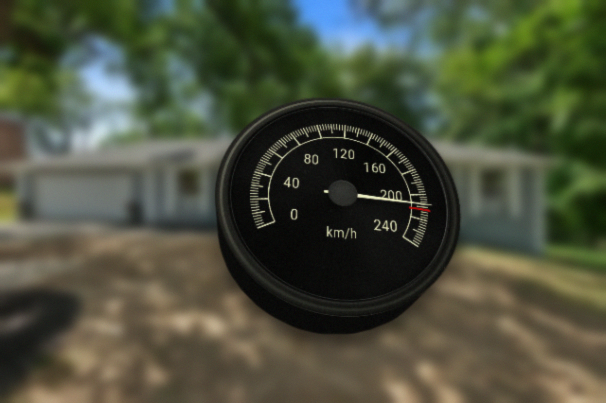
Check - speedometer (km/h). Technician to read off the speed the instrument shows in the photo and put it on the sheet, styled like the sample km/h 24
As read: km/h 210
